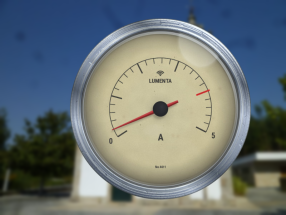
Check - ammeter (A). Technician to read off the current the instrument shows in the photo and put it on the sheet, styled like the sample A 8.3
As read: A 0.2
